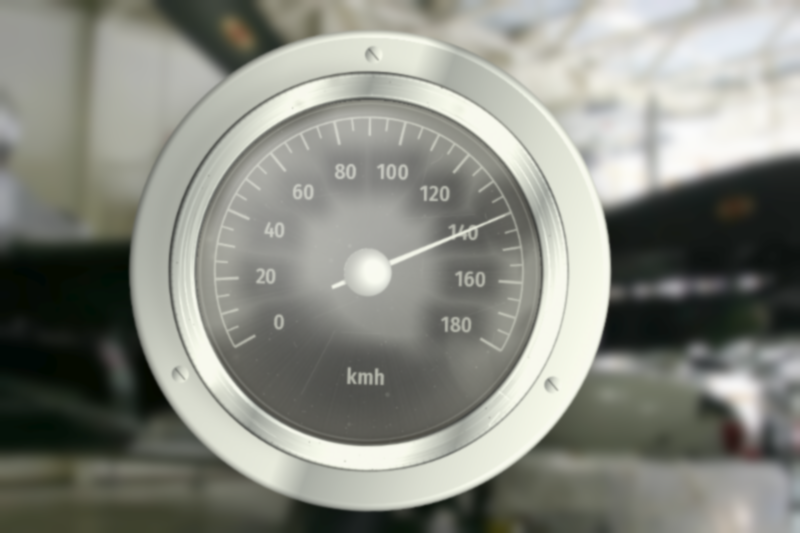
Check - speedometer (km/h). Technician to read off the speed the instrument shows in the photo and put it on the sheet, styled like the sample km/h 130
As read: km/h 140
